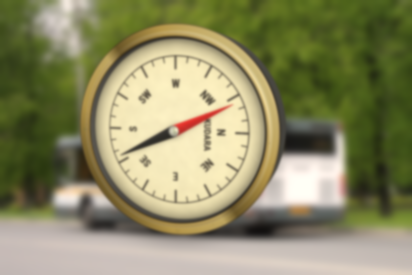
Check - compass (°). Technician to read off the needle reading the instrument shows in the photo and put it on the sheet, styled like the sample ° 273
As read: ° 335
